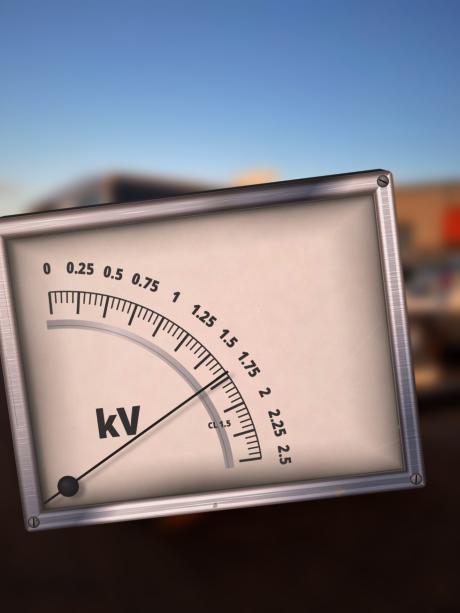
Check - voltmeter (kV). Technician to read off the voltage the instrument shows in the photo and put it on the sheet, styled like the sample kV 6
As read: kV 1.7
